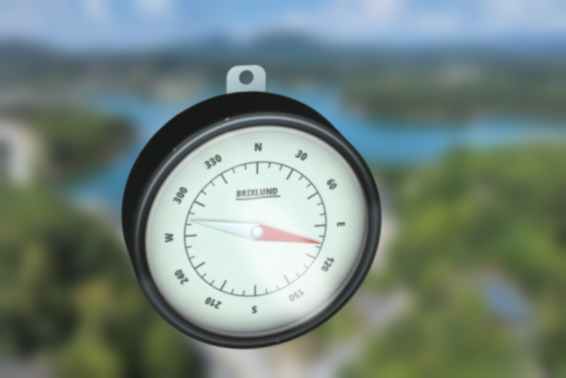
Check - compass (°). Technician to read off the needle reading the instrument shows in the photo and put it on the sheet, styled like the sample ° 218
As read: ° 105
